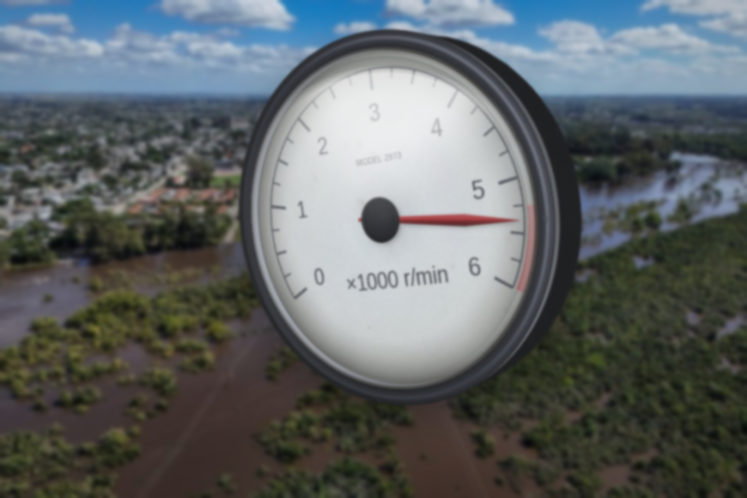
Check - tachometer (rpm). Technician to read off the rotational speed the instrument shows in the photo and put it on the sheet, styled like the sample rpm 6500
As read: rpm 5375
